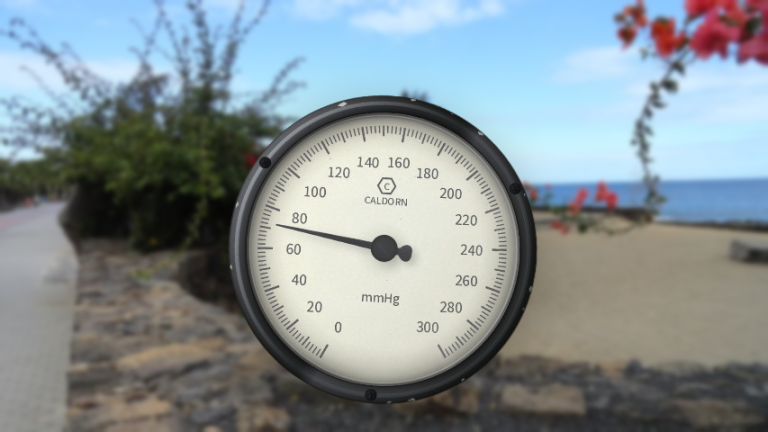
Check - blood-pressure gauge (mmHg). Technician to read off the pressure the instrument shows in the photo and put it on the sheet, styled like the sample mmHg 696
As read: mmHg 72
